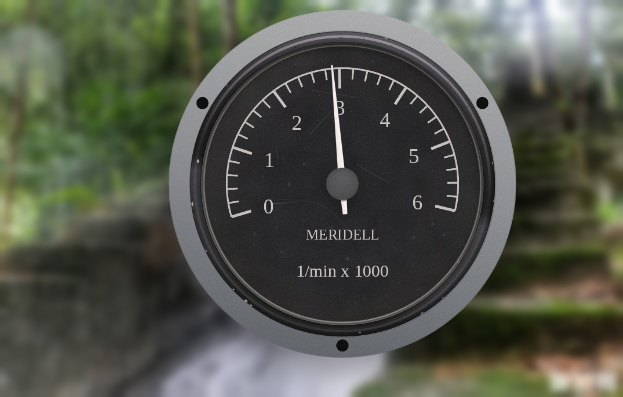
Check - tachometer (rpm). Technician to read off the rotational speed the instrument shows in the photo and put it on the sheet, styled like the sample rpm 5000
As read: rpm 2900
